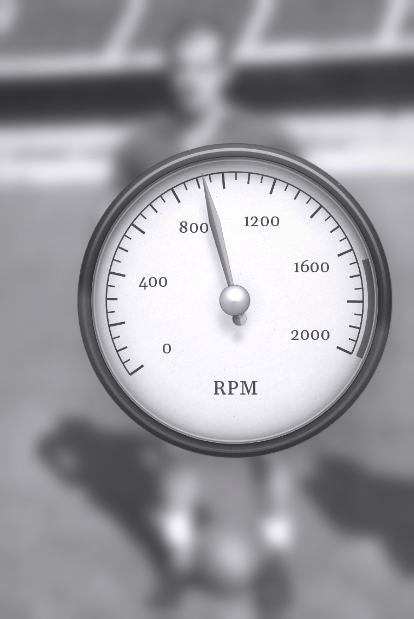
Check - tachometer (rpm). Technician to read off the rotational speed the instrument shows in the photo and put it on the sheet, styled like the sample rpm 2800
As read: rpm 925
